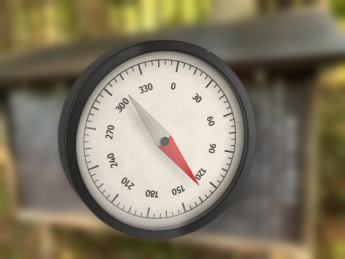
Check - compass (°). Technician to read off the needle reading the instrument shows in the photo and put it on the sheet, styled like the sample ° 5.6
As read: ° 130
